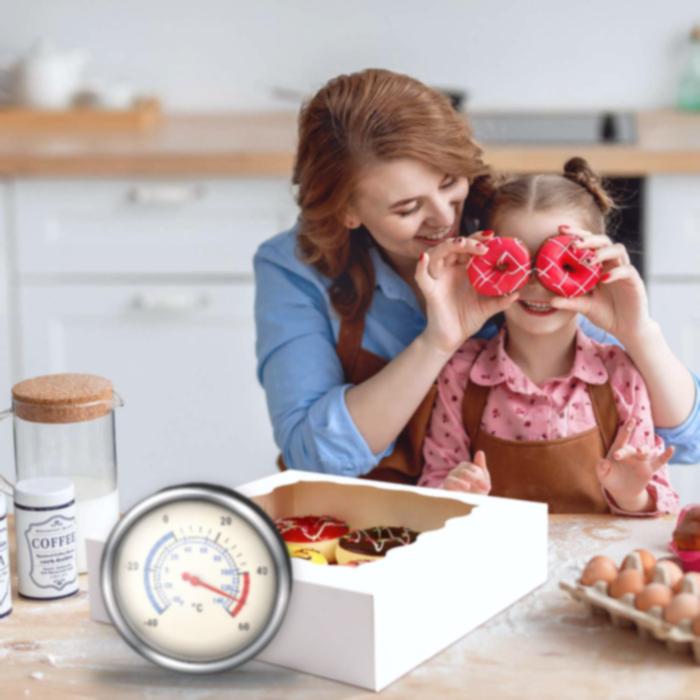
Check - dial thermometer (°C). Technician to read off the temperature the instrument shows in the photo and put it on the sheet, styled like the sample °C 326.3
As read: °C 52
